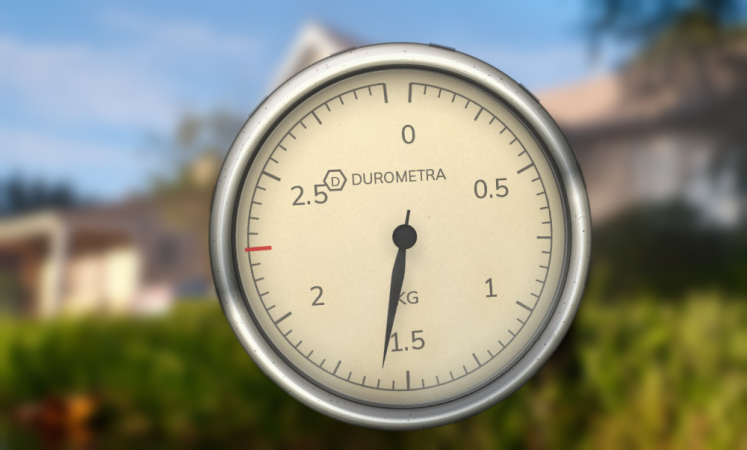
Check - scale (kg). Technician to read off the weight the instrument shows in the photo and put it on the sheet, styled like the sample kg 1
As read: kg 1.6
